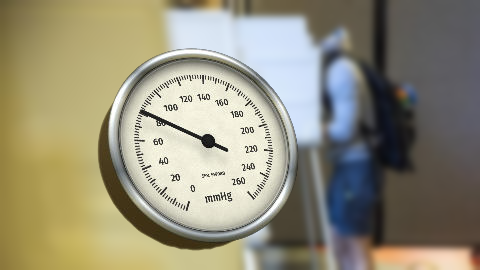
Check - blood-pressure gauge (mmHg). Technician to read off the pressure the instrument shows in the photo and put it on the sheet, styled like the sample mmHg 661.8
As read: mmHg 80
